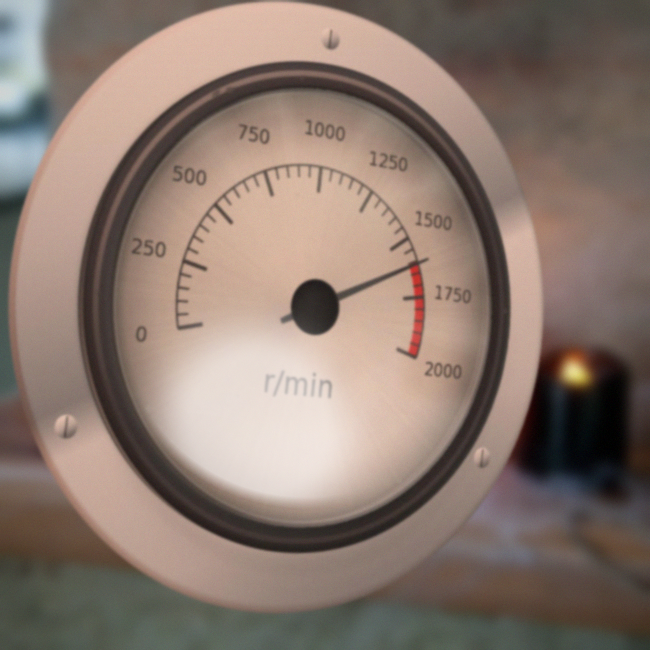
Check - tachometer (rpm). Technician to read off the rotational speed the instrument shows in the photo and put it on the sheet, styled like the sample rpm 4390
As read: rpm 1600
